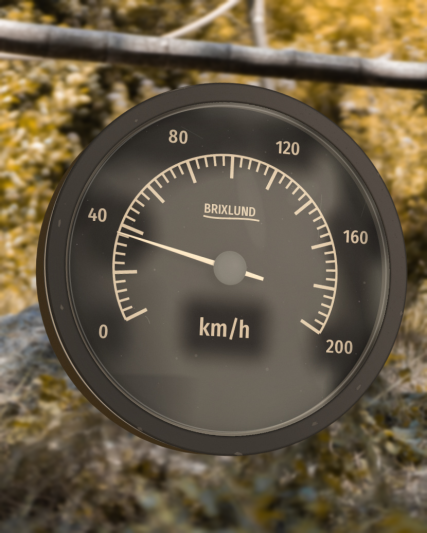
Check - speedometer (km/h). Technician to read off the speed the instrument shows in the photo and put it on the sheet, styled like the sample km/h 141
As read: km/h 36
